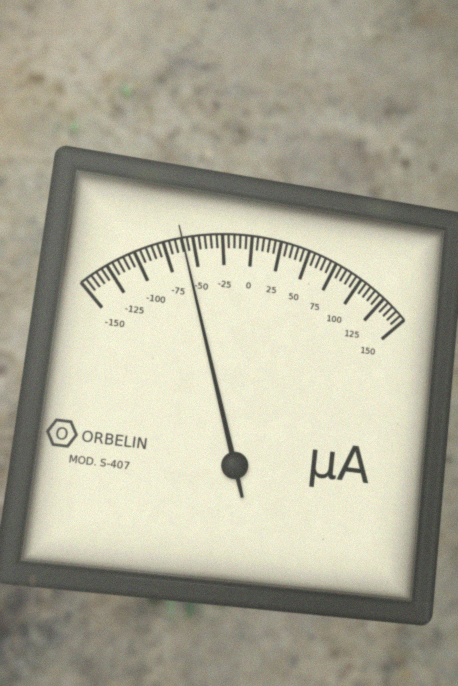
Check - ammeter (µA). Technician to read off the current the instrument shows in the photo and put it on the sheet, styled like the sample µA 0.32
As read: µA -60
